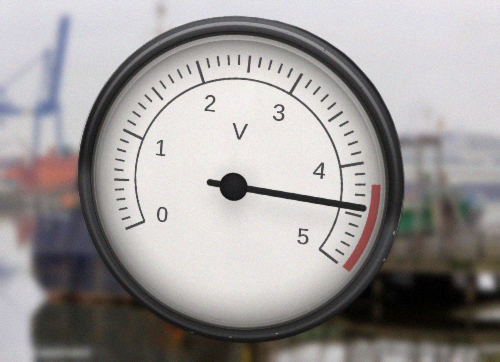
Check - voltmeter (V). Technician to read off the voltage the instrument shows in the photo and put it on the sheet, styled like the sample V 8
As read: V 4.4
